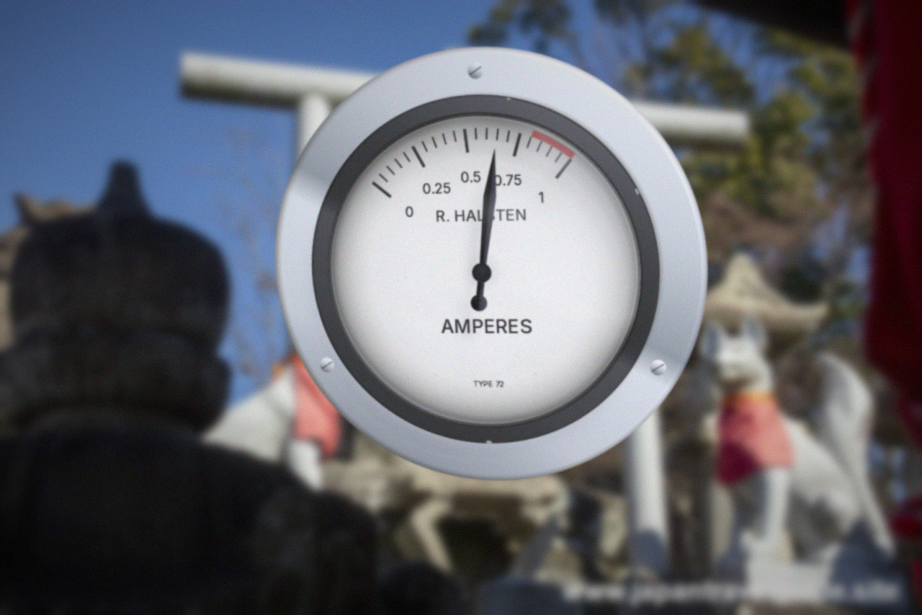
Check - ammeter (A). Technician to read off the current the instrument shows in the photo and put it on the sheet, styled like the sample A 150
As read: A 0.65
